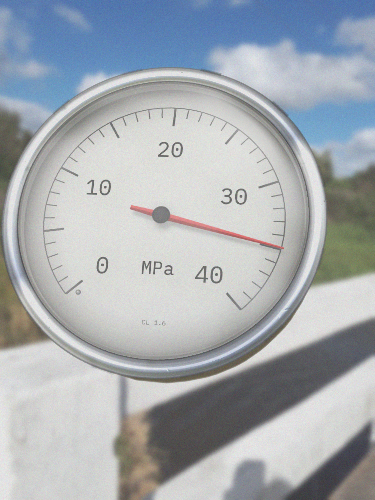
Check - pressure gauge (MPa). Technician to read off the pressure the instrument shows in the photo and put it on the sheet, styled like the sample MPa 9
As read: MPa 35
